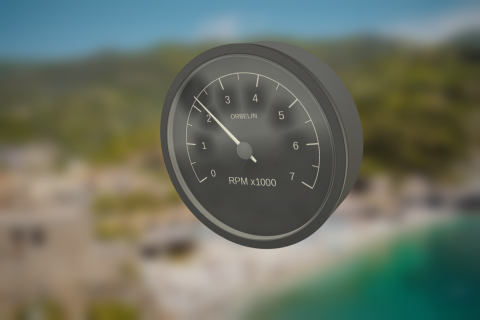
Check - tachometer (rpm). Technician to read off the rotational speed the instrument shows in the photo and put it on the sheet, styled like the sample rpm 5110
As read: rpm 2250
